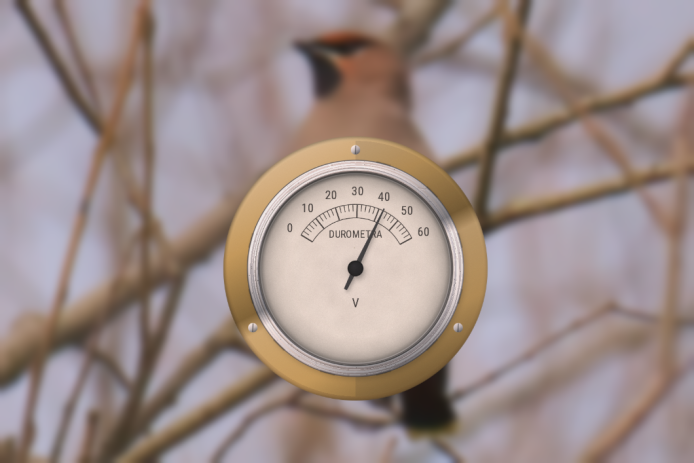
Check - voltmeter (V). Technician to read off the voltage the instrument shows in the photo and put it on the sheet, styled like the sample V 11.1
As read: V 42
